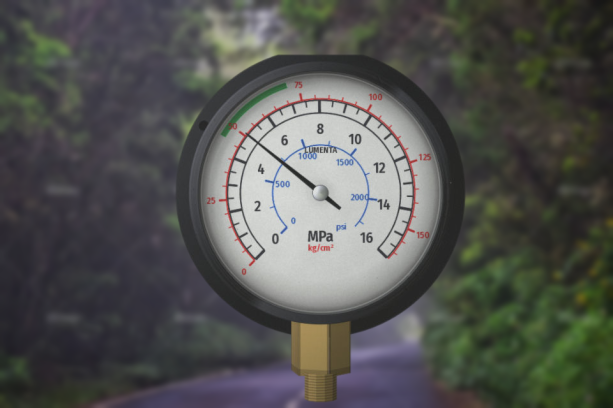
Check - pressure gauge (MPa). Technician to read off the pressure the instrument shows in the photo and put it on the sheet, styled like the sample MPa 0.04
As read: MPa 5
